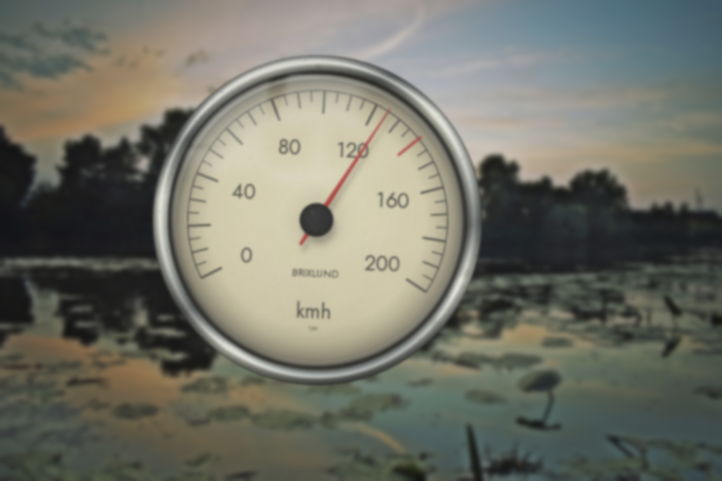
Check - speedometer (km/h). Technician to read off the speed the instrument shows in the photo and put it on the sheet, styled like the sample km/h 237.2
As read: km/h 125
